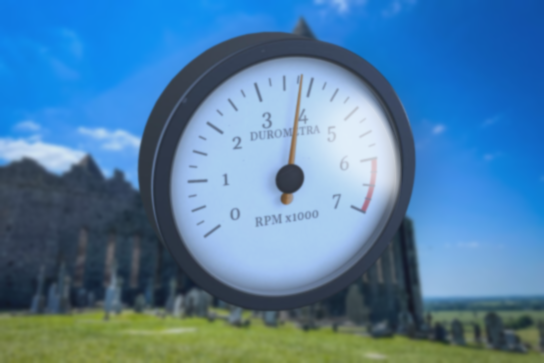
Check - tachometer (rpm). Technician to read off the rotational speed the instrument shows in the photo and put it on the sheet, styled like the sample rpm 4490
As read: rpm 3750
